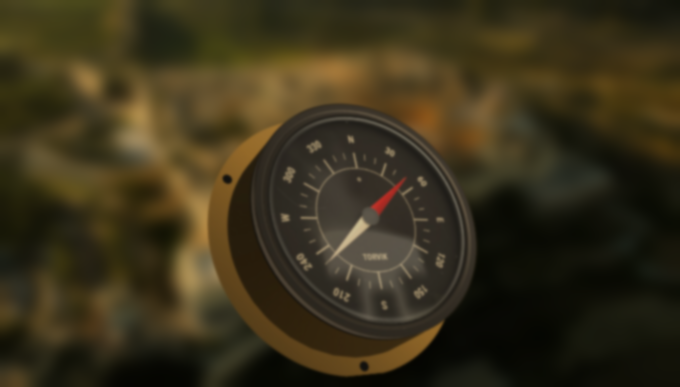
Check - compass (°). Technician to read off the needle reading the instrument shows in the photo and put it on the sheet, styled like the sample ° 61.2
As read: ° 50
